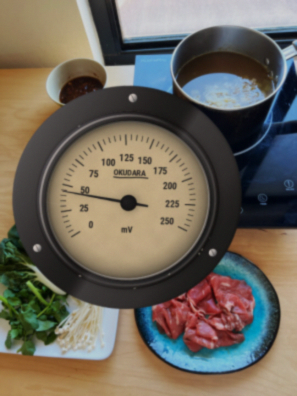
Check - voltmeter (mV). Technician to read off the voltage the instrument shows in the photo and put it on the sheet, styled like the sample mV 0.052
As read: mV 45
